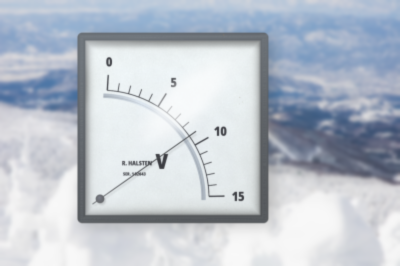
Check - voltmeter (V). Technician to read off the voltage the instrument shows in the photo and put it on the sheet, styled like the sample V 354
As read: V 9
